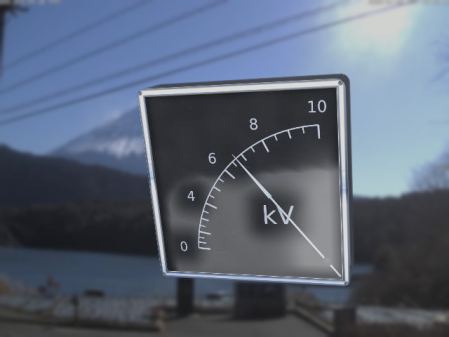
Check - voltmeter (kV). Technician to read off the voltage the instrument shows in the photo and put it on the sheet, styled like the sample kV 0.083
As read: kV 6.75
